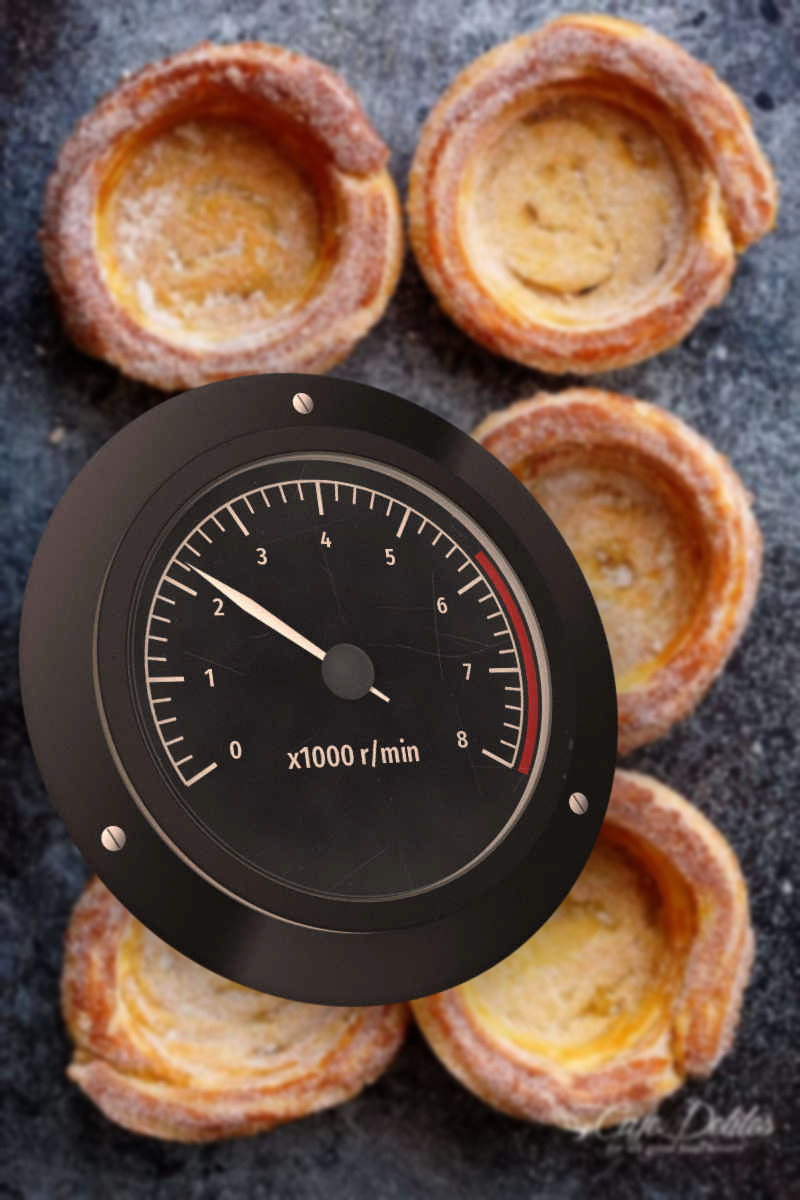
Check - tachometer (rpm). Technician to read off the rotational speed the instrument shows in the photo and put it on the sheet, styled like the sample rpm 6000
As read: rpm 2200
